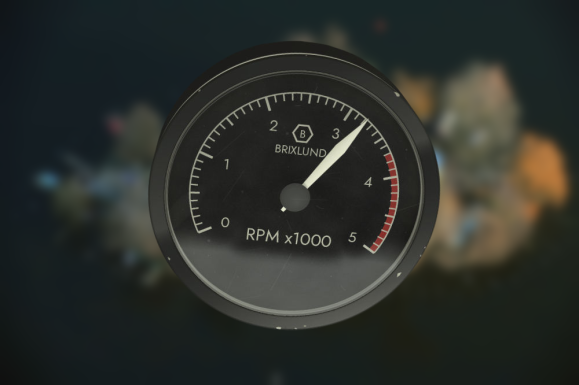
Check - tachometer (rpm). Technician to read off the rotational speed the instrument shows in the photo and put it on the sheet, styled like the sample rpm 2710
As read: rpm 3200
